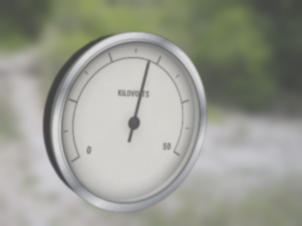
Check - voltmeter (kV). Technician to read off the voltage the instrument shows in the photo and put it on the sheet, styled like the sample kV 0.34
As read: kV 27.5
